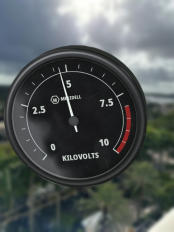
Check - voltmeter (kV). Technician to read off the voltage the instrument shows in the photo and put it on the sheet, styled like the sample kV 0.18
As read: kV 4.75
